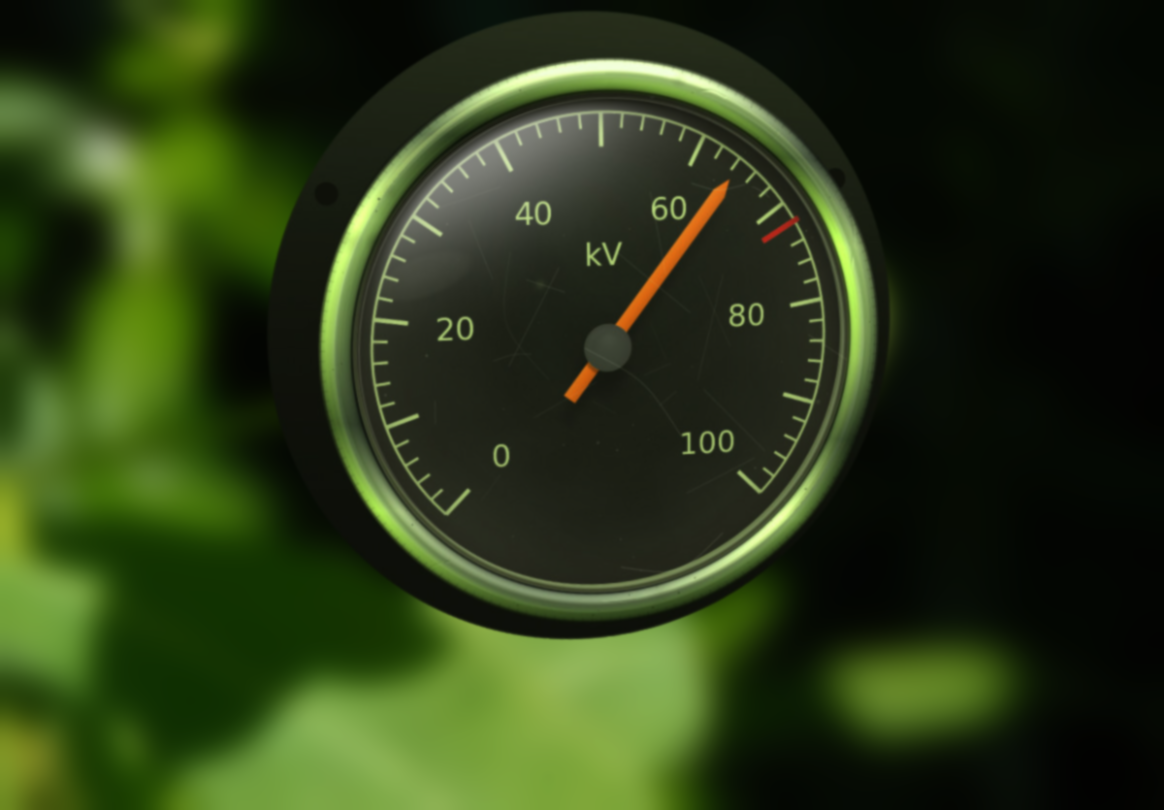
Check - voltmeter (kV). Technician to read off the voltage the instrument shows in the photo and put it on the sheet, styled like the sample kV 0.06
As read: kV 64
